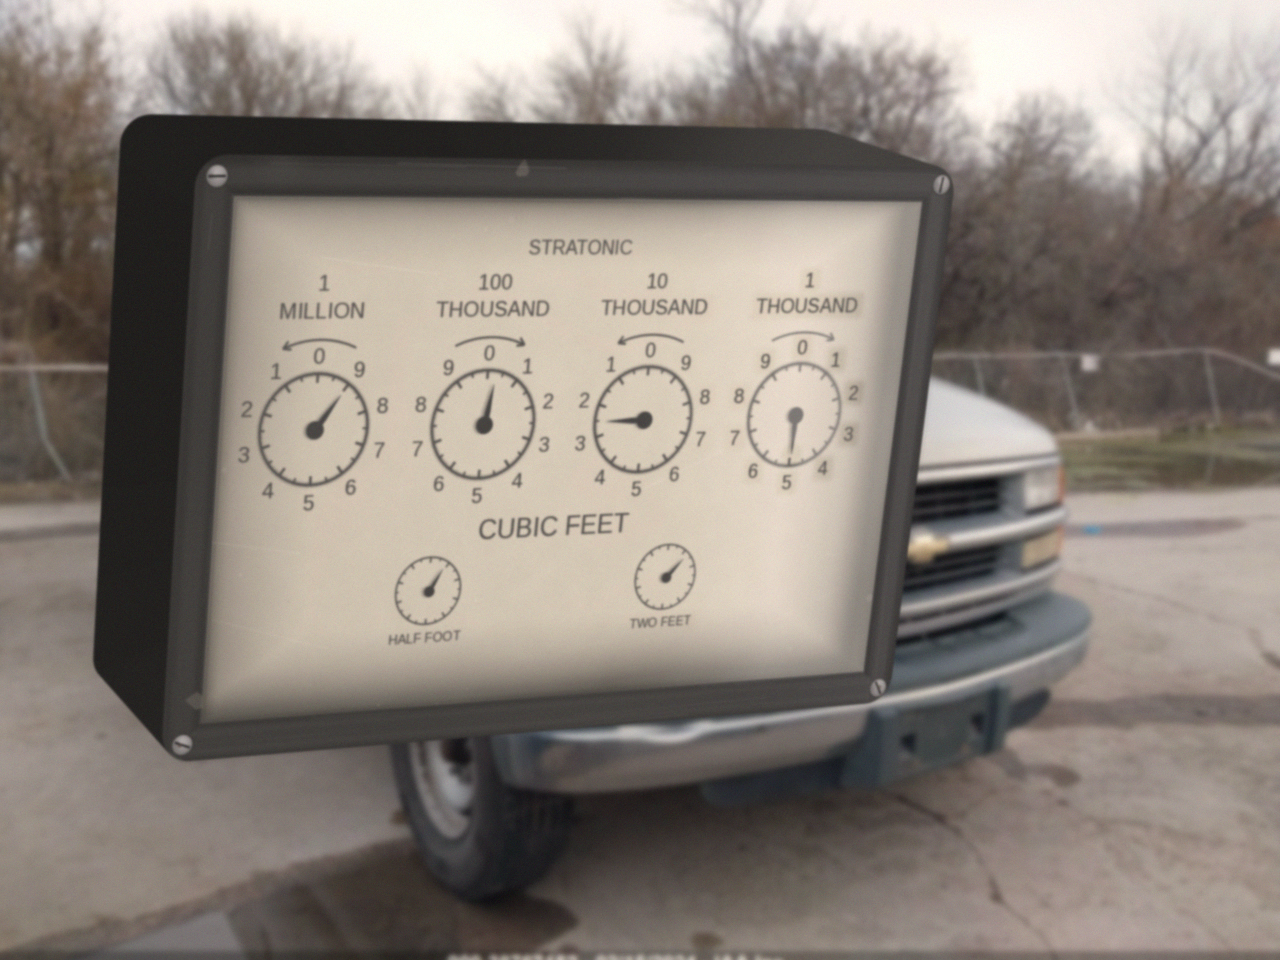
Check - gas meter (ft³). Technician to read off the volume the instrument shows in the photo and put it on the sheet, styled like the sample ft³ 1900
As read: ft³ 902500
